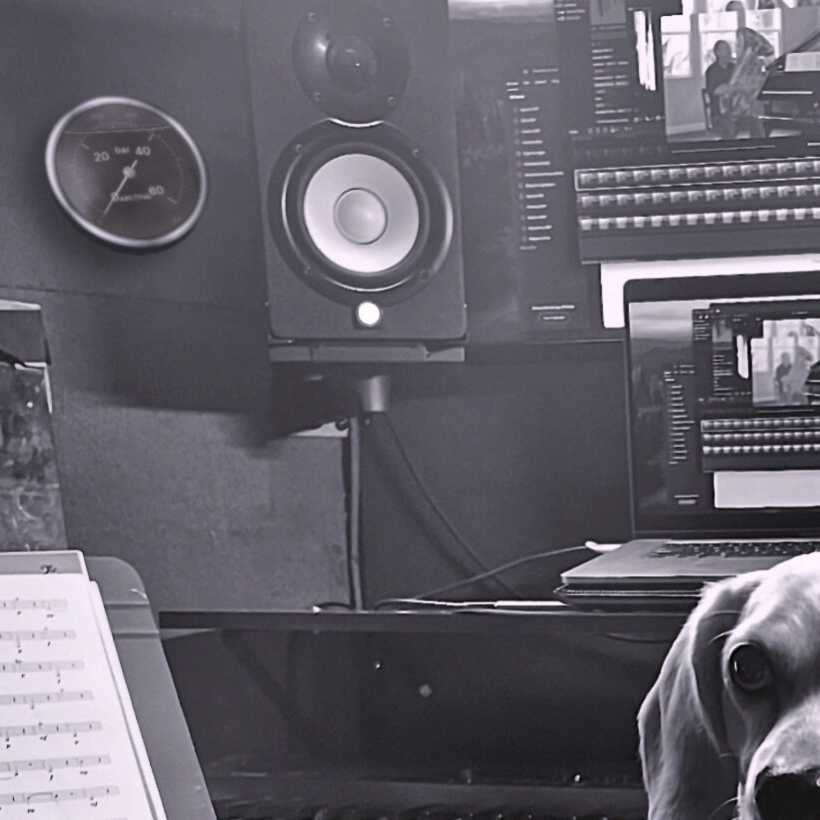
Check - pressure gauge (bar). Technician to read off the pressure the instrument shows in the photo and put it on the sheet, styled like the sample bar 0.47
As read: bar 0
